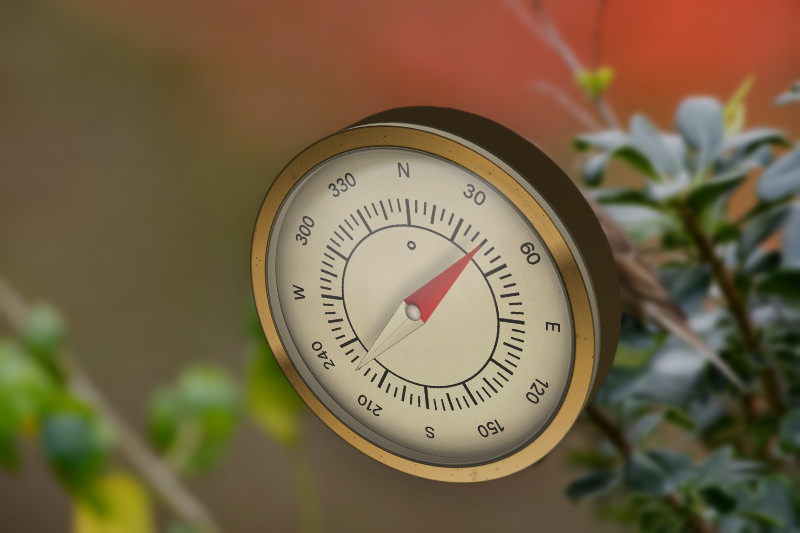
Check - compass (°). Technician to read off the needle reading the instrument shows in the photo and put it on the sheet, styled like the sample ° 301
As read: ° 45
